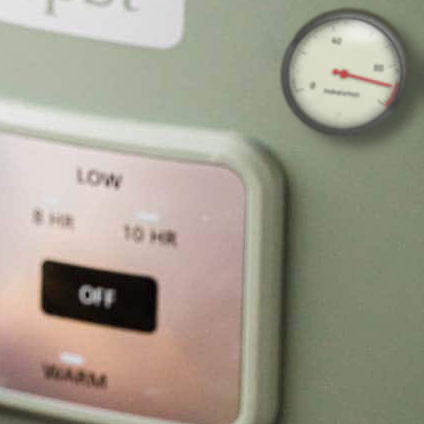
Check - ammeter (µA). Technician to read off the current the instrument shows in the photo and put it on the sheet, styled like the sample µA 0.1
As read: µA 90
